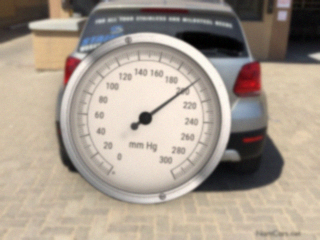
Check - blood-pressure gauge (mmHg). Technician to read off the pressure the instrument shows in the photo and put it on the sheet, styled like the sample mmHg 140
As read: mmHg 200
